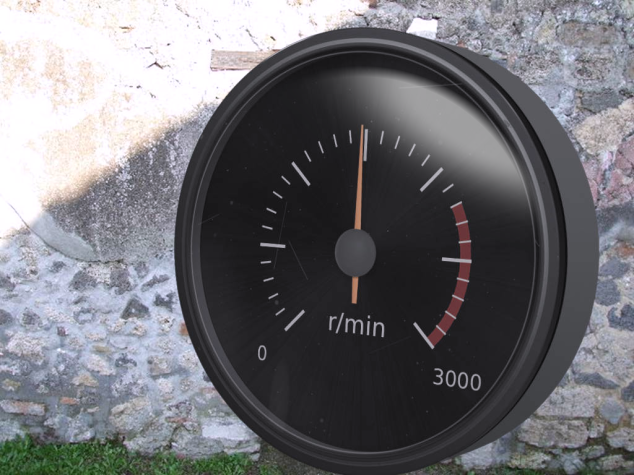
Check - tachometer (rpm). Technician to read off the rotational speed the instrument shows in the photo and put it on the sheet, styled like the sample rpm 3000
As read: rpm 1500
